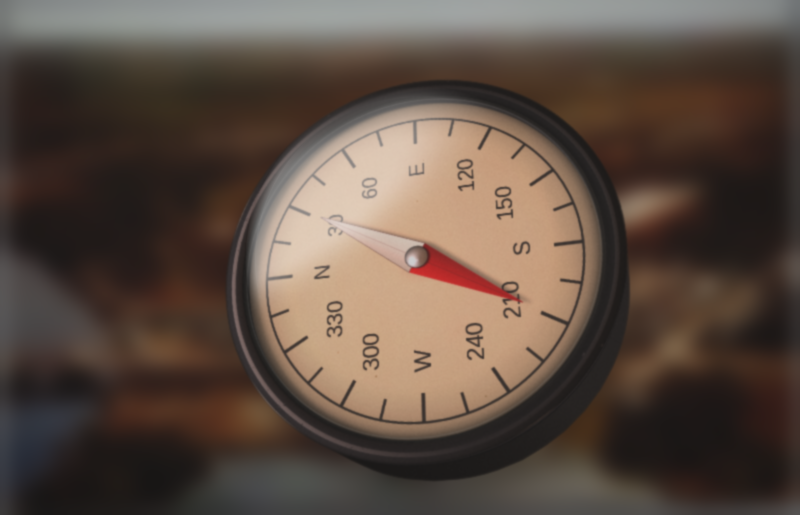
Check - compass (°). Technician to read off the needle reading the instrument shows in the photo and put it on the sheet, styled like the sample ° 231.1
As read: ° 210
